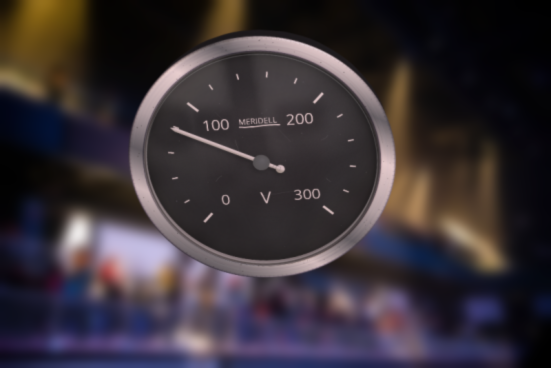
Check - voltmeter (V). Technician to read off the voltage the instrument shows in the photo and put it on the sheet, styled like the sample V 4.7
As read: V 80
